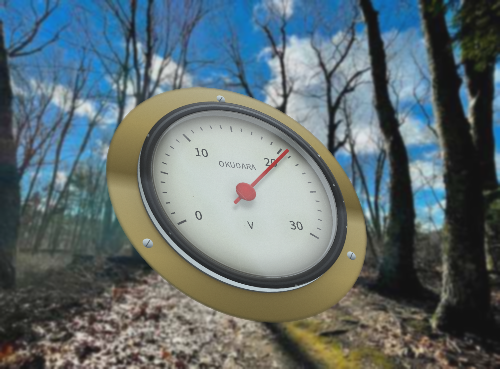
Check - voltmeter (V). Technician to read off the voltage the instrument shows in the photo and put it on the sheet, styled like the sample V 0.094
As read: V 20.5
